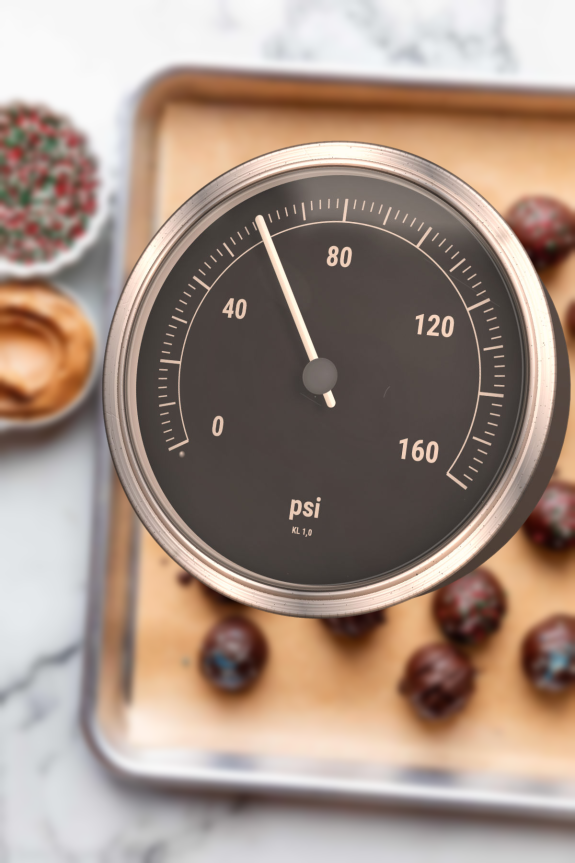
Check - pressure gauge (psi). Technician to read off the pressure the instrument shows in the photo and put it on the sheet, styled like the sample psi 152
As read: psi 60
